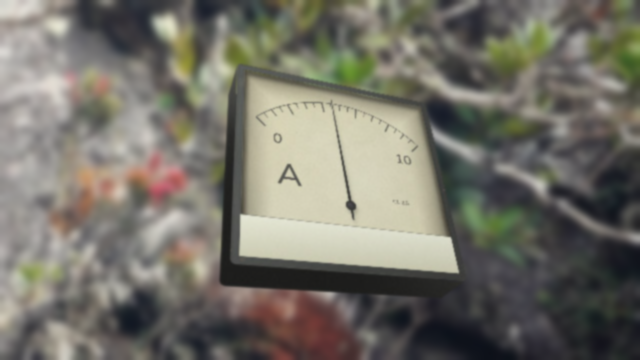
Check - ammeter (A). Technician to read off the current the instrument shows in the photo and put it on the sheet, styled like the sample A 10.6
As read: A 4.5
